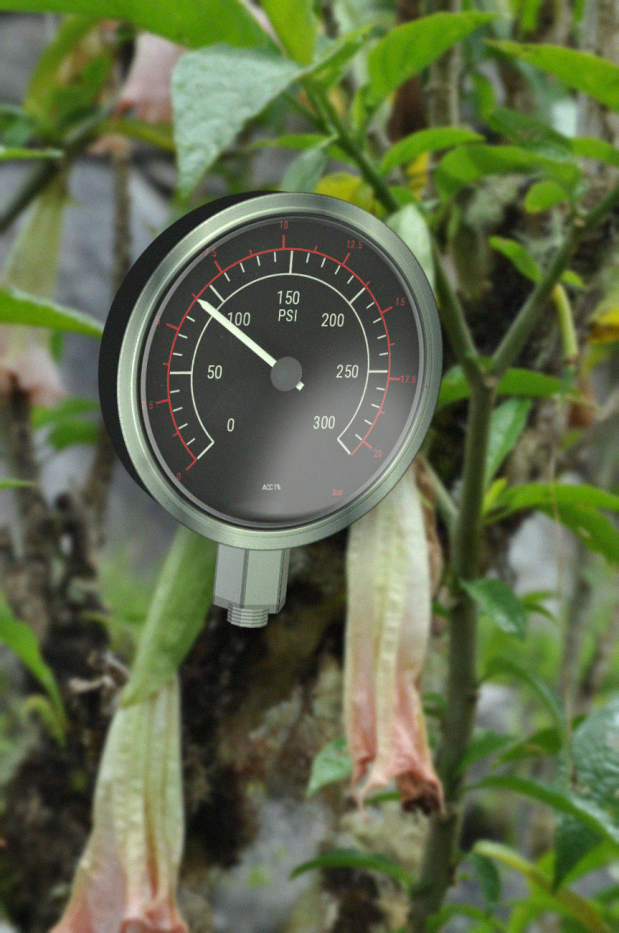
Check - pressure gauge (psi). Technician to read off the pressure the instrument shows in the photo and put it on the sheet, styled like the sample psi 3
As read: psi 90
